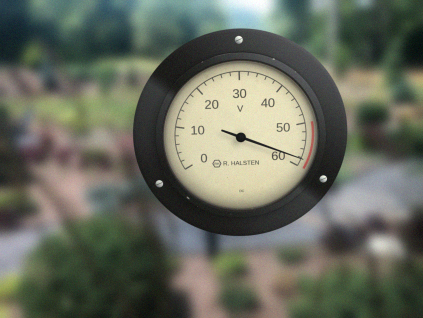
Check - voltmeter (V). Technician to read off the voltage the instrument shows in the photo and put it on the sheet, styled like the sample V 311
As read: V 58
